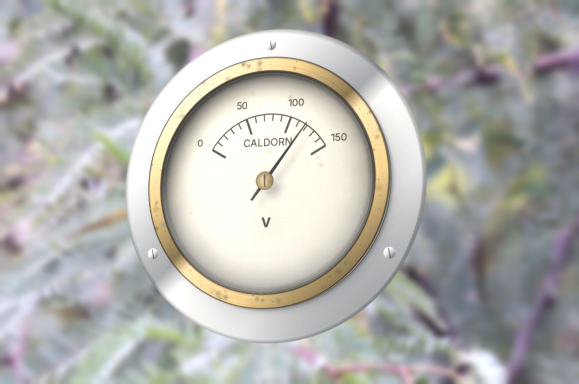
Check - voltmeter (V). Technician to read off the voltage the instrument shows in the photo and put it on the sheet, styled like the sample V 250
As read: V 120
